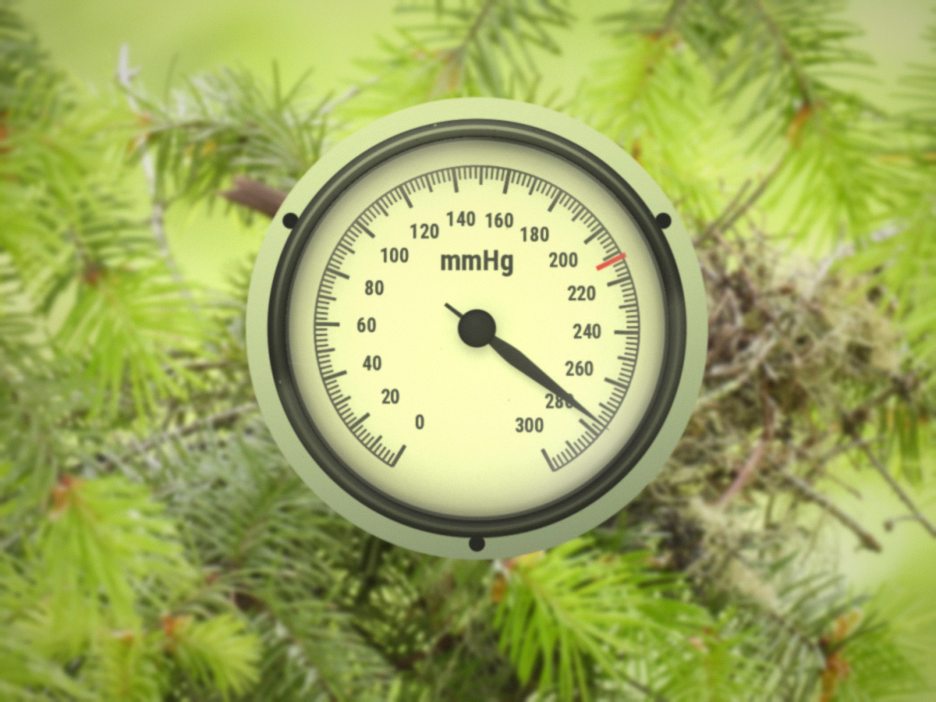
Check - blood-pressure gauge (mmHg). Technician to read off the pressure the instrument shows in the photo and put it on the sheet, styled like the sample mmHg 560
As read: mmHg 276
